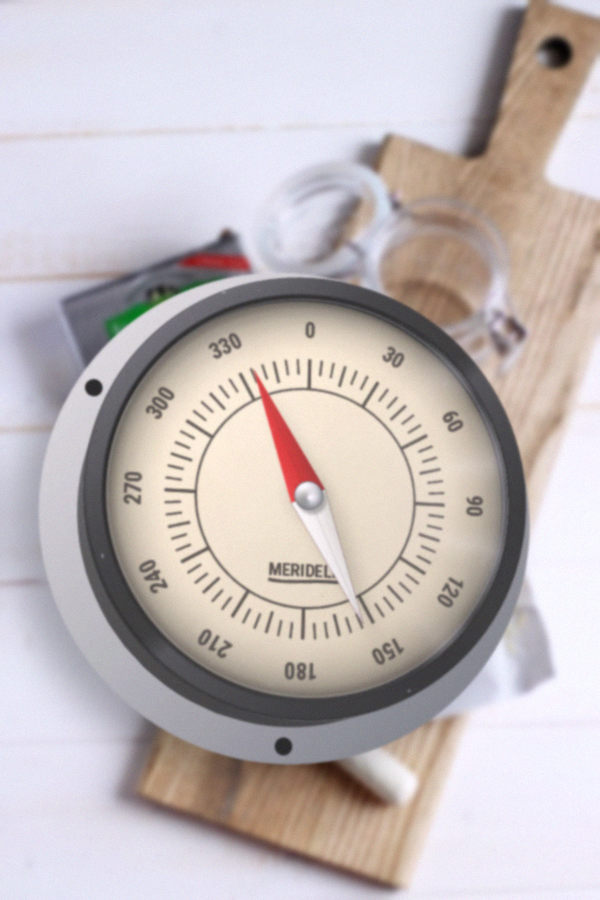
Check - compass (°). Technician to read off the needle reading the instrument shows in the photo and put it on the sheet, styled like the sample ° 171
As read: ° 335
